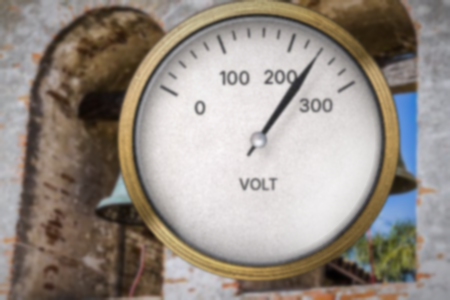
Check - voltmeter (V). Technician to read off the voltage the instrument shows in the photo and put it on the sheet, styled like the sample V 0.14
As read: V 240
